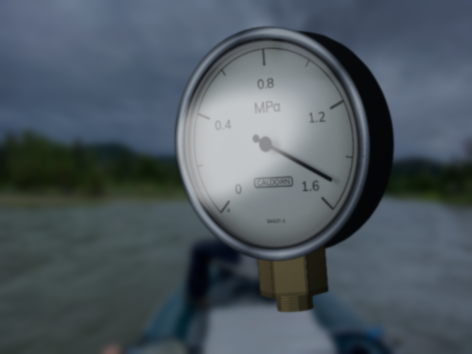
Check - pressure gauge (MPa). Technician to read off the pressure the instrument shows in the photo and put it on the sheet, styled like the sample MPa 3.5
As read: MPa 1.5
